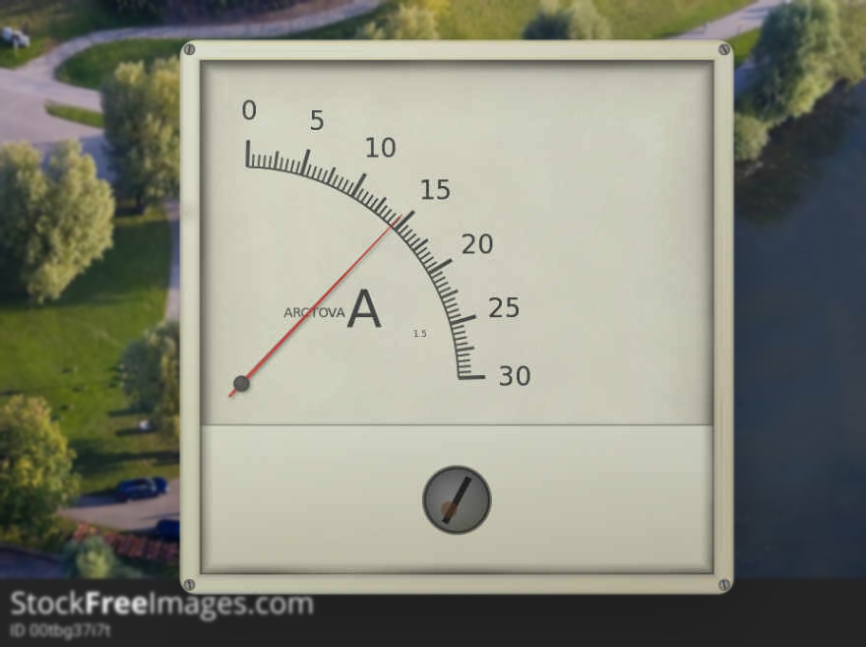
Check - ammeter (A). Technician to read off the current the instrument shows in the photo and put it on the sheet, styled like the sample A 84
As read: A 14.5
